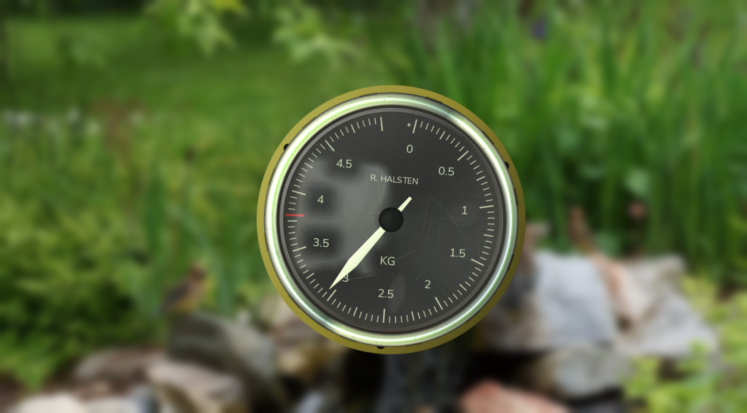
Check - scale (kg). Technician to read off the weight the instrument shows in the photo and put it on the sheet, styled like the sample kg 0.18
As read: kg 3.05
